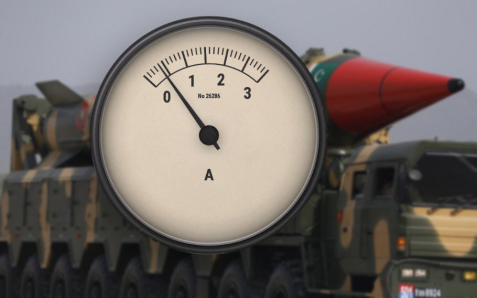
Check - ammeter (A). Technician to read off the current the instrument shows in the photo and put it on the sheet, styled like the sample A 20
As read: A 0.4
